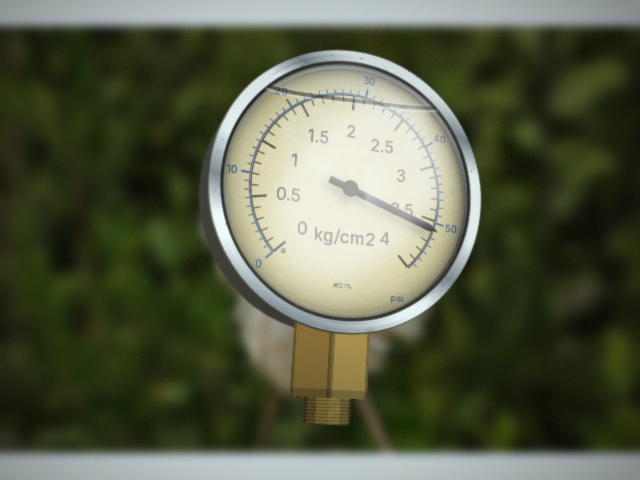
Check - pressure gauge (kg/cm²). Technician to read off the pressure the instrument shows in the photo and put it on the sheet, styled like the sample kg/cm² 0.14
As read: kg/cm² 3.6
